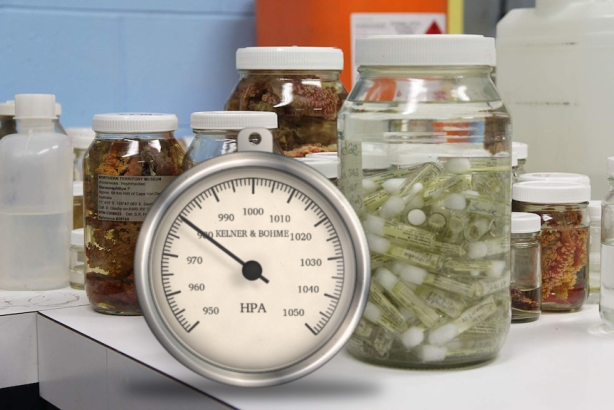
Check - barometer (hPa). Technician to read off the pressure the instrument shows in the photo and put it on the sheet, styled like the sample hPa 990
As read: hPa 980
